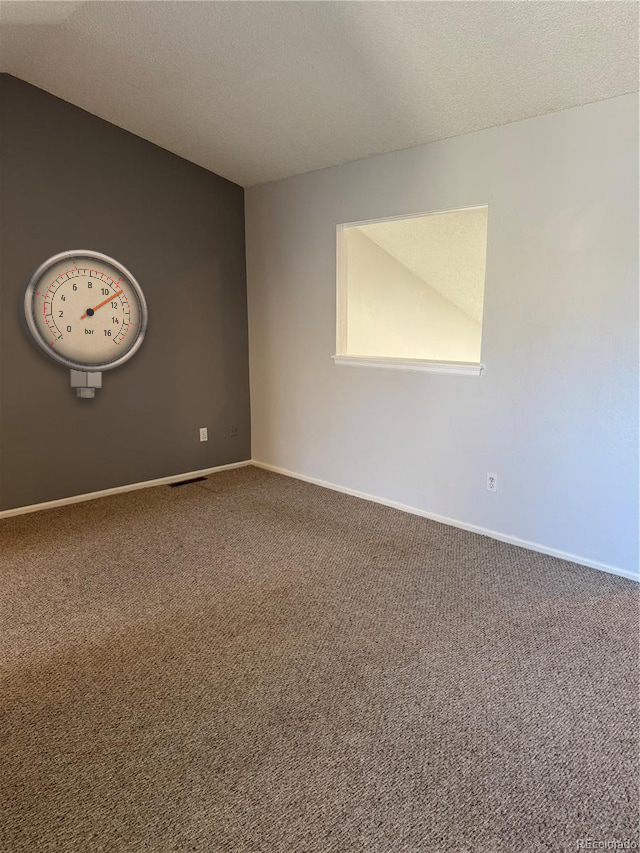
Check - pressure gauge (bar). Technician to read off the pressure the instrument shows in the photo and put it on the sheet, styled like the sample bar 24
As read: bar 11
